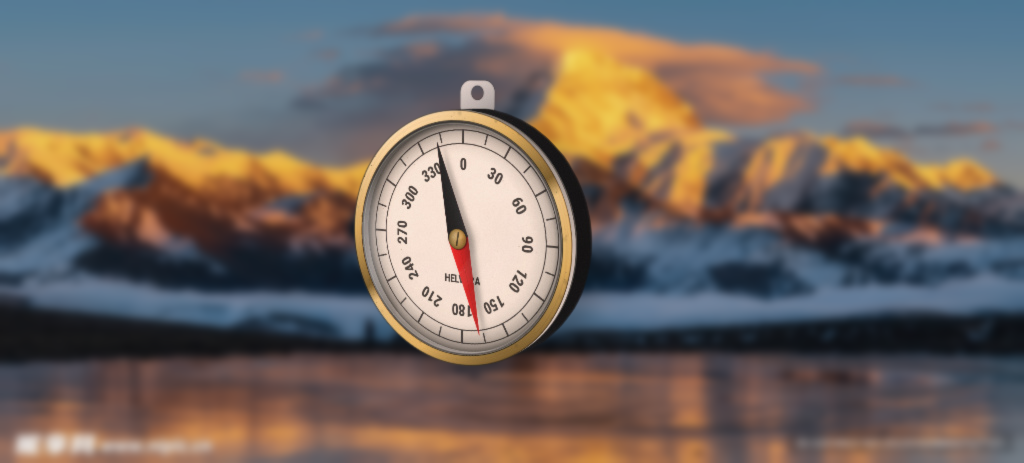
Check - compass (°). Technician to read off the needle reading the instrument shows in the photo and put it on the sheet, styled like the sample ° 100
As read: ° 165
